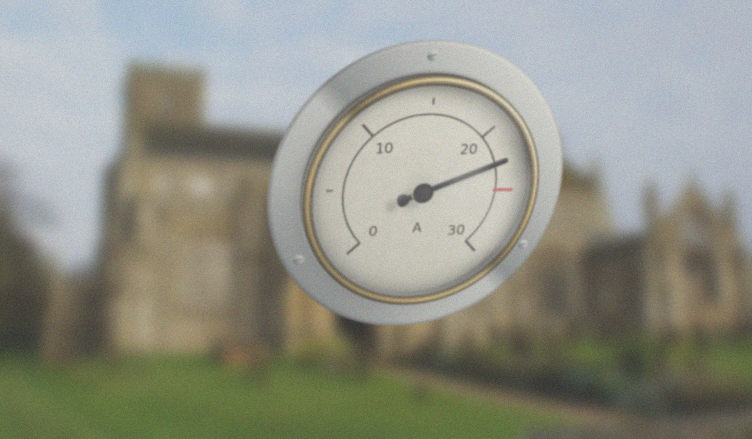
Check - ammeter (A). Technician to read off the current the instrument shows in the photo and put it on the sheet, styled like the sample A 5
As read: A 22.5
